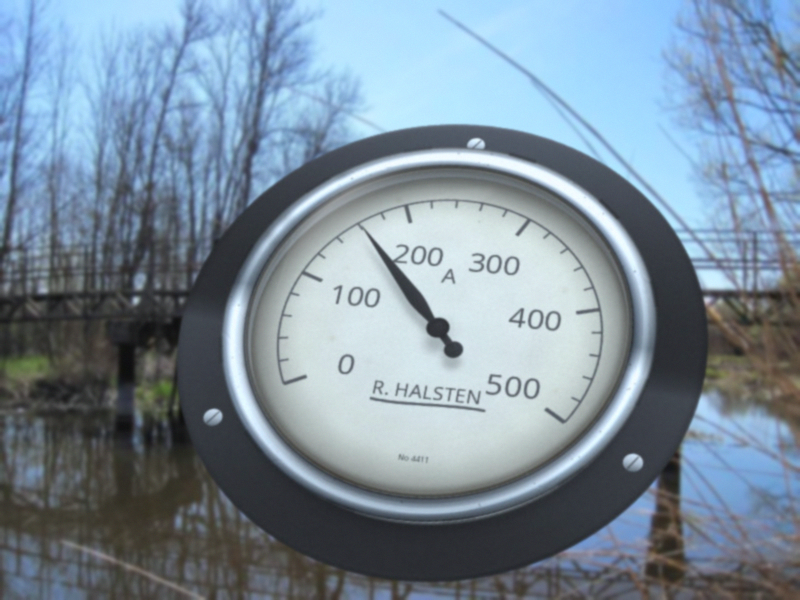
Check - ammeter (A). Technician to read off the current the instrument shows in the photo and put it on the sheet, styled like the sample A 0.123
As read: A 160
